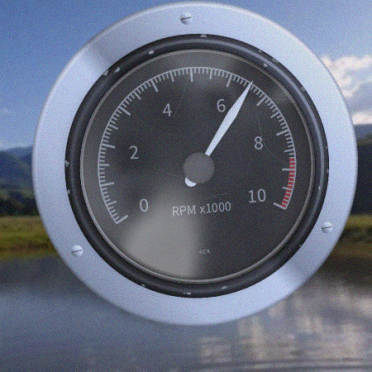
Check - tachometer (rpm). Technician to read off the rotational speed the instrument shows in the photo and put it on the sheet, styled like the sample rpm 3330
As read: rpm 6500
